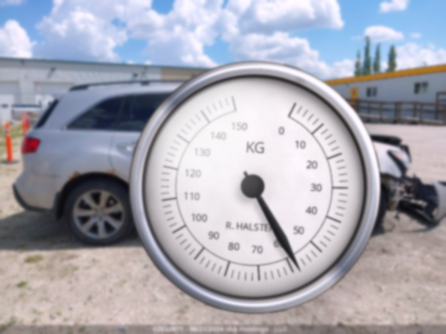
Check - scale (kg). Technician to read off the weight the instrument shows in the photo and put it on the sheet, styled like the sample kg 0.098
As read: kg 58
